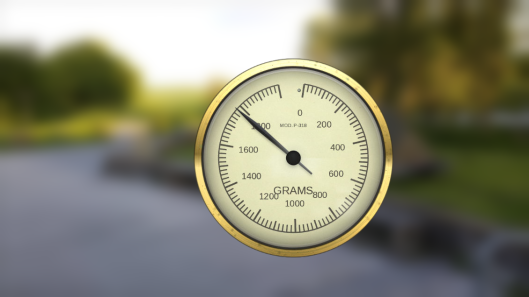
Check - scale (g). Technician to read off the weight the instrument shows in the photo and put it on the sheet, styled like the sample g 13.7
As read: g 1780
